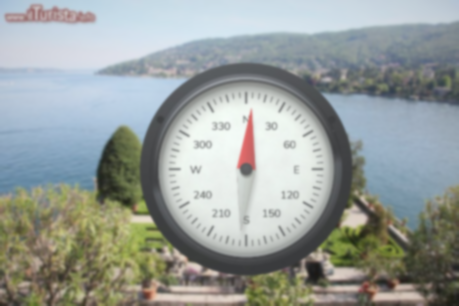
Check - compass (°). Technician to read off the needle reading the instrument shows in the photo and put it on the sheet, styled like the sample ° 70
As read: ° 5
